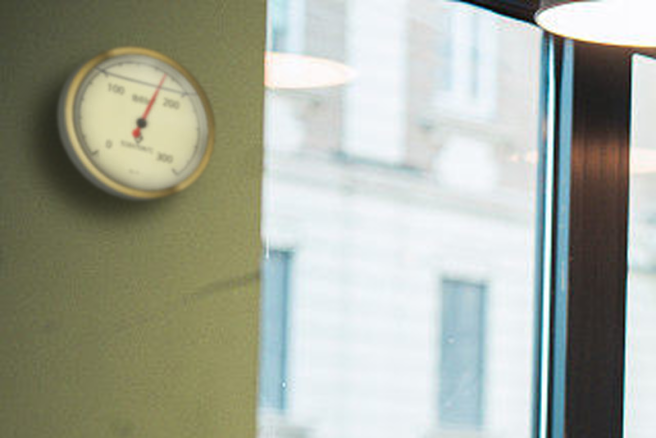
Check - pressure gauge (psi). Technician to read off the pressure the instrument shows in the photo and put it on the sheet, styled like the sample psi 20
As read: psi 170
